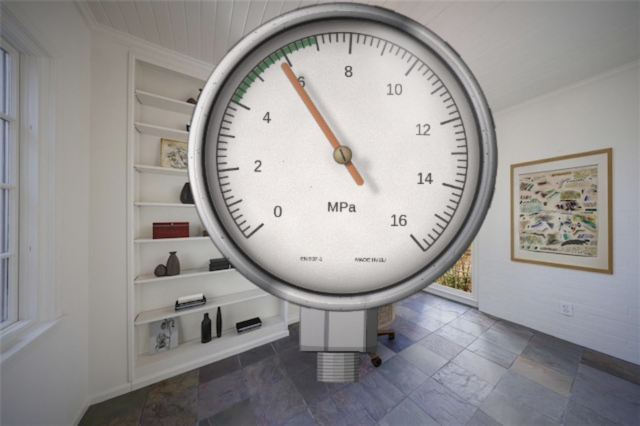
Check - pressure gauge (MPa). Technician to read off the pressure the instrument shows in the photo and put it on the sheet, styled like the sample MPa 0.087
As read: MPa 5.8
